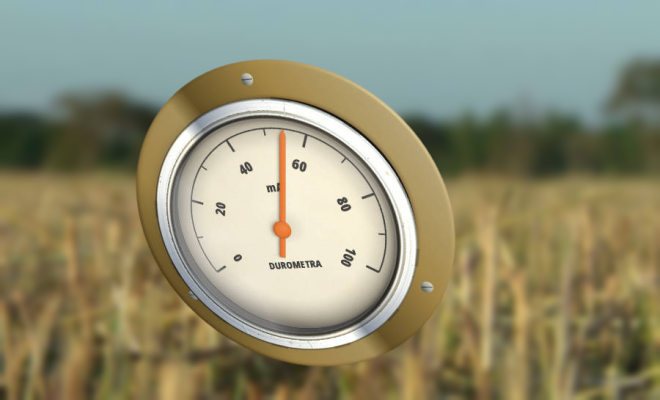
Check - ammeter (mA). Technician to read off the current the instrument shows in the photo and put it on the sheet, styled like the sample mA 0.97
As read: mA 55
